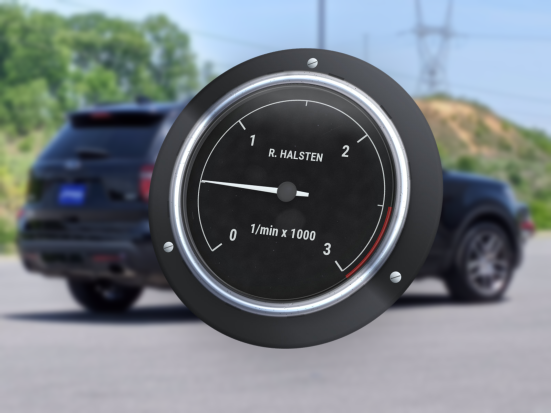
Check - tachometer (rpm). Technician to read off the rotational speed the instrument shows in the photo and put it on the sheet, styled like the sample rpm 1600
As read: rpm 500
